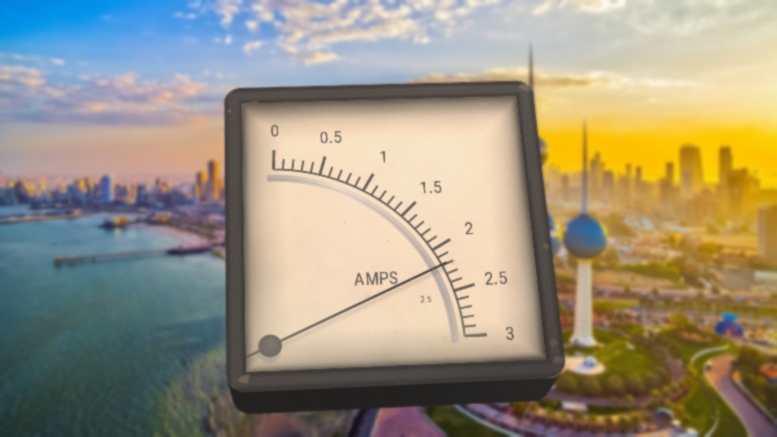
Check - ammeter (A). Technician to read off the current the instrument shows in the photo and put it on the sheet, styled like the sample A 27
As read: A 2.2
